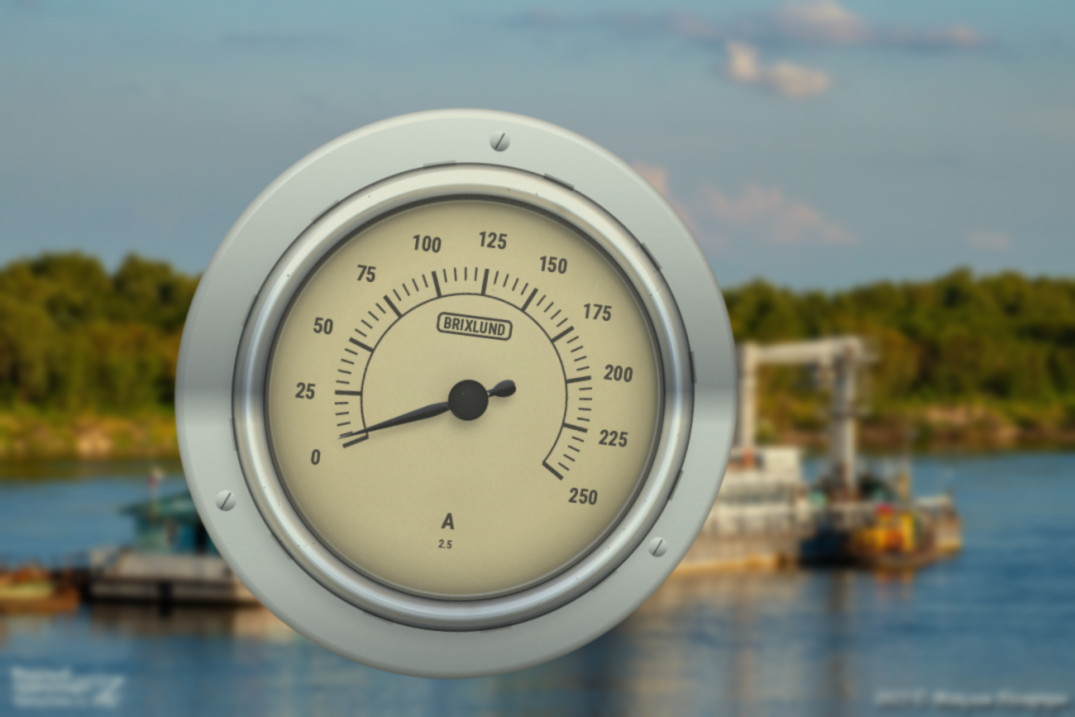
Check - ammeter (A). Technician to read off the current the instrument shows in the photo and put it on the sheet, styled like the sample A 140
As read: A 5
